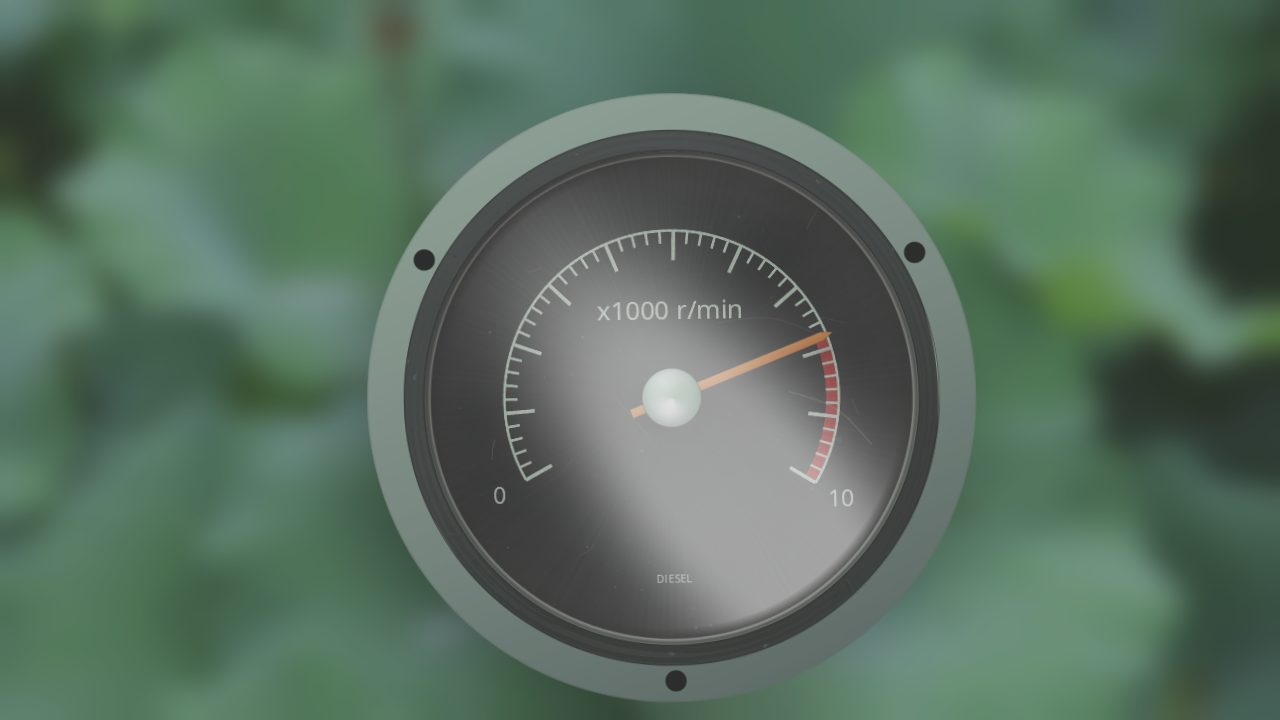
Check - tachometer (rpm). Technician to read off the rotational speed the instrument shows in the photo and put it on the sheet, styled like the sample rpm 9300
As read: rpm 7800
